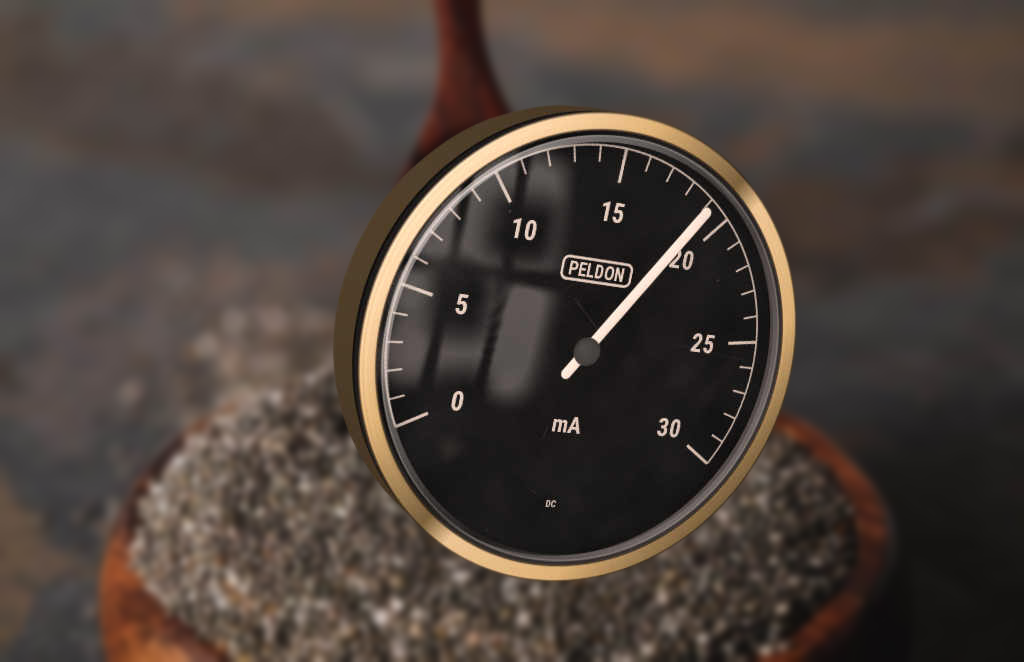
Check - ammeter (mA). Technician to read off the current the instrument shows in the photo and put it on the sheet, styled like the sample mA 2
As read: mA 19
